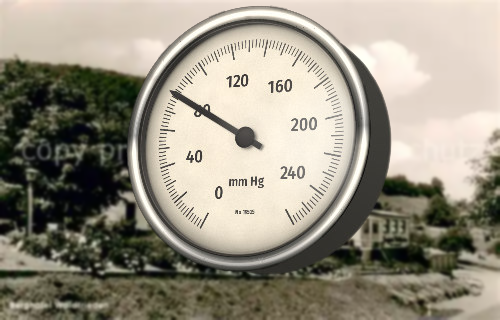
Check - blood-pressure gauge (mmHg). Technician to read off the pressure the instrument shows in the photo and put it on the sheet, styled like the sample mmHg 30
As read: mmHg 80
